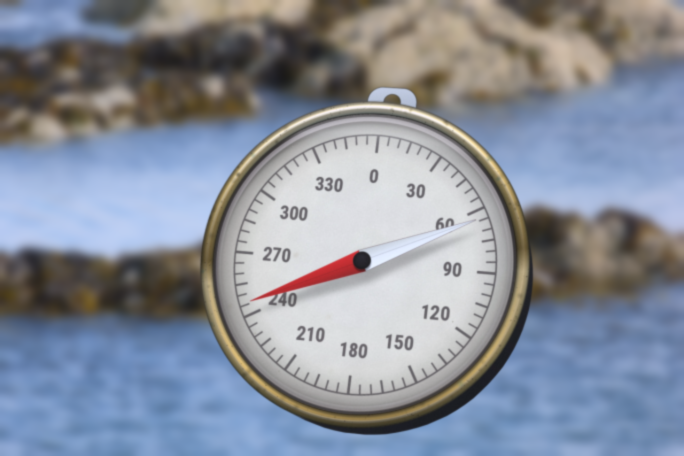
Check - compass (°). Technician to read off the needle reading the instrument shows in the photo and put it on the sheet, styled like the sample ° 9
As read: ° 245
